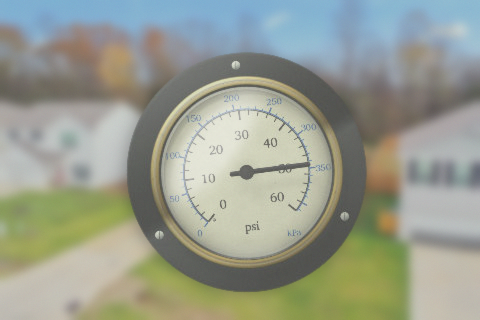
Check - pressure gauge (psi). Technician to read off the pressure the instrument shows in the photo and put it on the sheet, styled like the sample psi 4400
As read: psi 50
